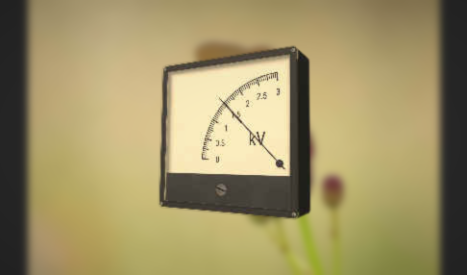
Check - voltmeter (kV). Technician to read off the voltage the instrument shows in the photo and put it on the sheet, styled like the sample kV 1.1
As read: kV 1.5
